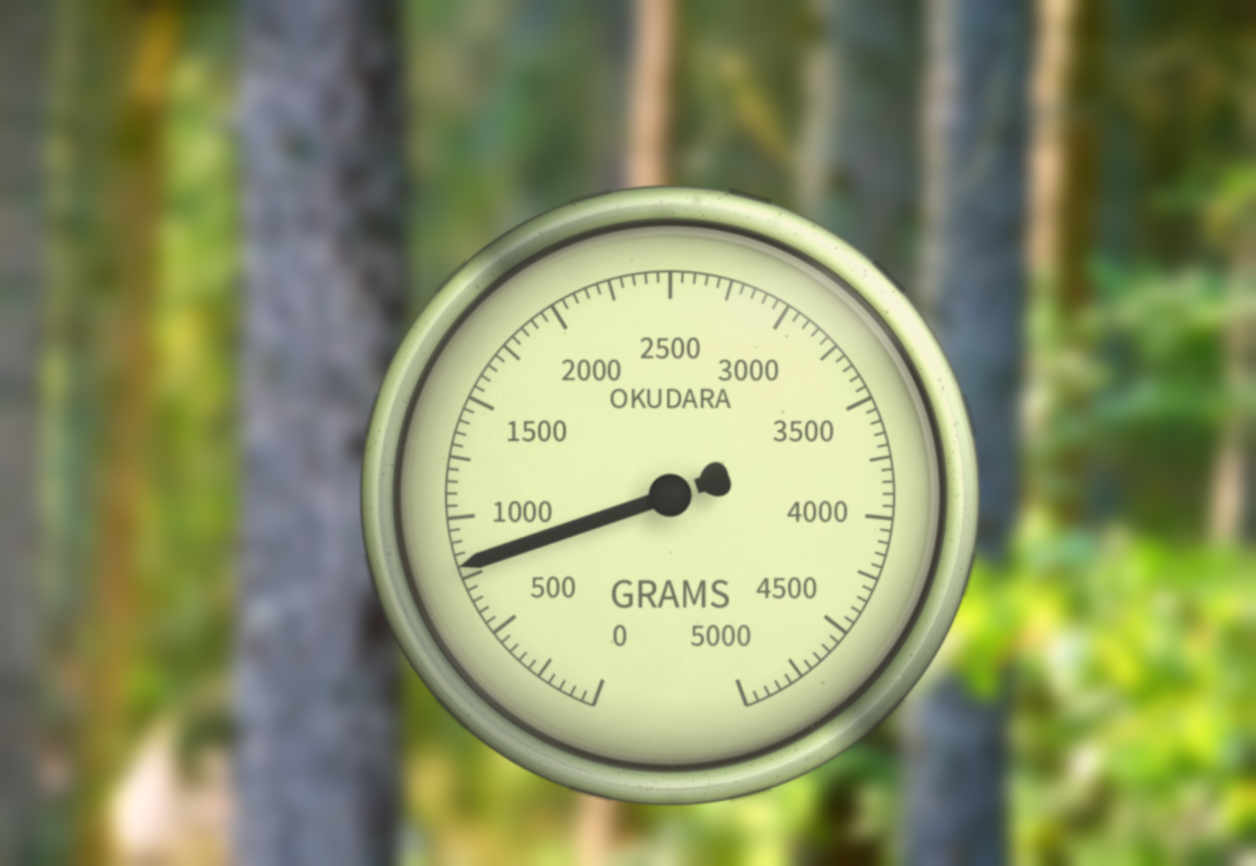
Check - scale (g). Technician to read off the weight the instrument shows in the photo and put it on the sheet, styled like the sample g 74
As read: g 800
